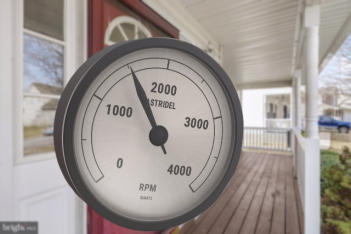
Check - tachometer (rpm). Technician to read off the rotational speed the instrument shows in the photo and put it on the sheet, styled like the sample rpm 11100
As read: rpm 1500
